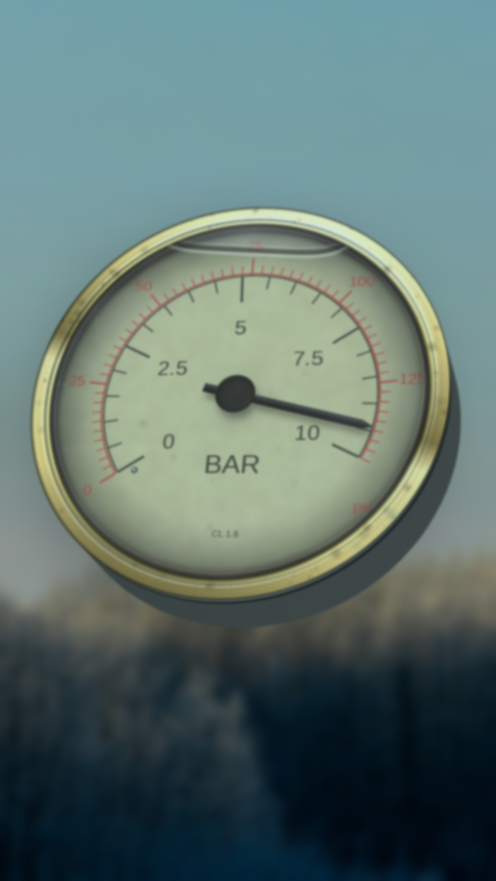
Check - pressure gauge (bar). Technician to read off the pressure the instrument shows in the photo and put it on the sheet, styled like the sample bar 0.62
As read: bar 9.5
